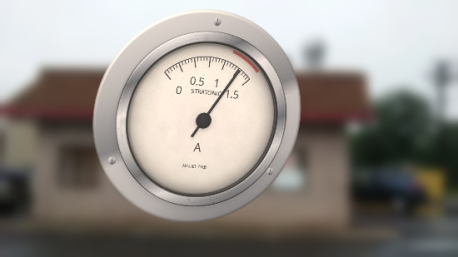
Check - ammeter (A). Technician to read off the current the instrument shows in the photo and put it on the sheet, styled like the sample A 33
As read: A 1.25
